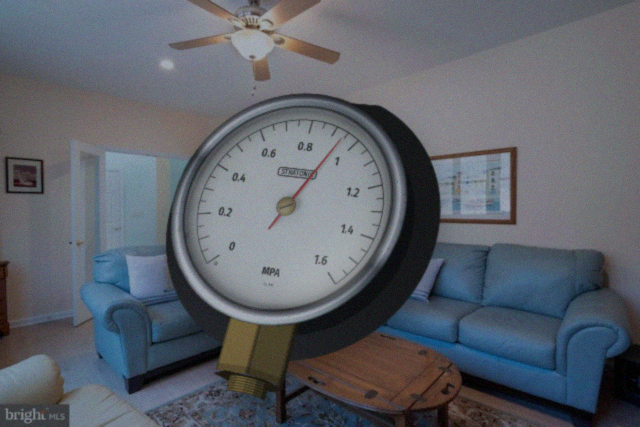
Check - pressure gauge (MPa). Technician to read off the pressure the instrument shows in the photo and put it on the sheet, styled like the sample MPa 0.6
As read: MPa 0.95
